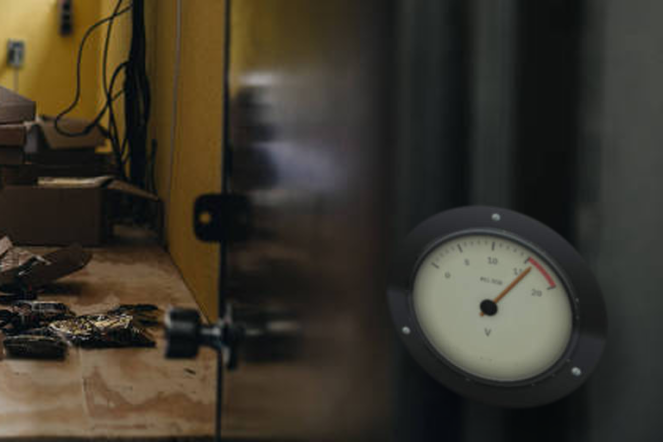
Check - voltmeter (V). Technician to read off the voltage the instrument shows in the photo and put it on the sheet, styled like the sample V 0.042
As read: V 16
